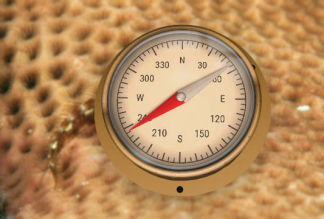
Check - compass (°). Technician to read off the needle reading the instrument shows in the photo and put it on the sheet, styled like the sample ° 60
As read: ° 235
